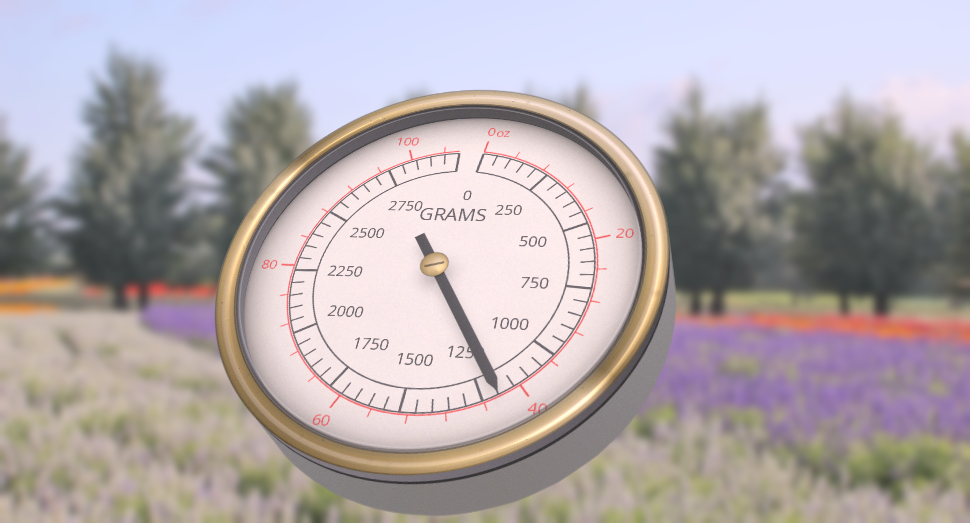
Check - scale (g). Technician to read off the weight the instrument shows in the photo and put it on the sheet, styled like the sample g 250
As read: g 1200
